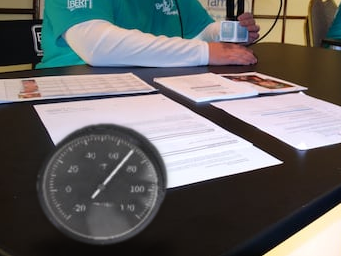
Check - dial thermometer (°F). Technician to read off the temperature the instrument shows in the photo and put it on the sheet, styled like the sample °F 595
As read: °F 70
